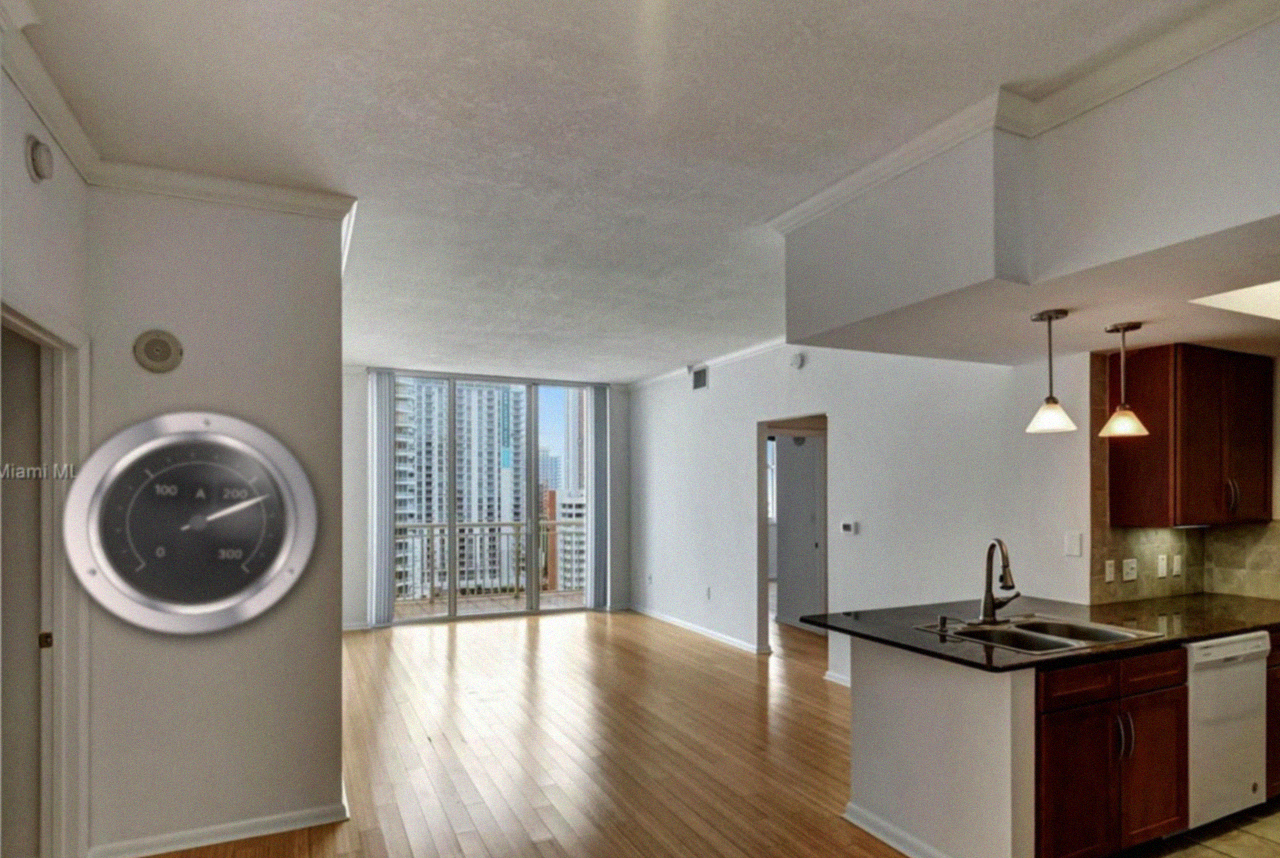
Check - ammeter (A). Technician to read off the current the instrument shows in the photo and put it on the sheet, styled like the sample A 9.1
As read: A 220
